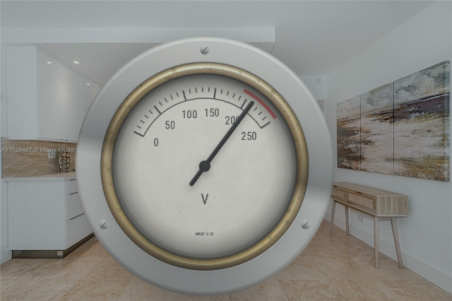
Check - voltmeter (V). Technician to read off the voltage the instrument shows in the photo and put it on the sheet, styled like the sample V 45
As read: V 210
